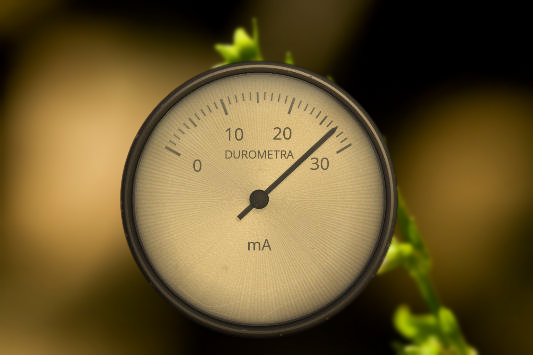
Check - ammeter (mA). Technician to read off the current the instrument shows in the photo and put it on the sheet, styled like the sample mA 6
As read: mA 27
